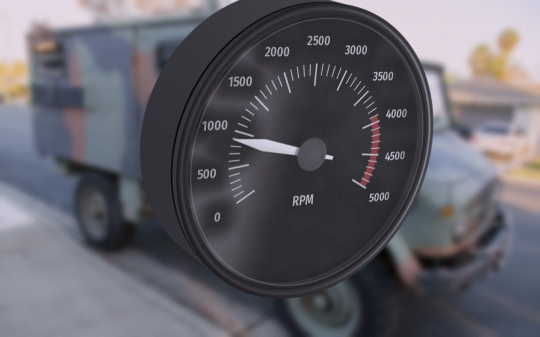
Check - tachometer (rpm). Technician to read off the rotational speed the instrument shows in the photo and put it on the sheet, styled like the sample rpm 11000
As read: rpm 900
